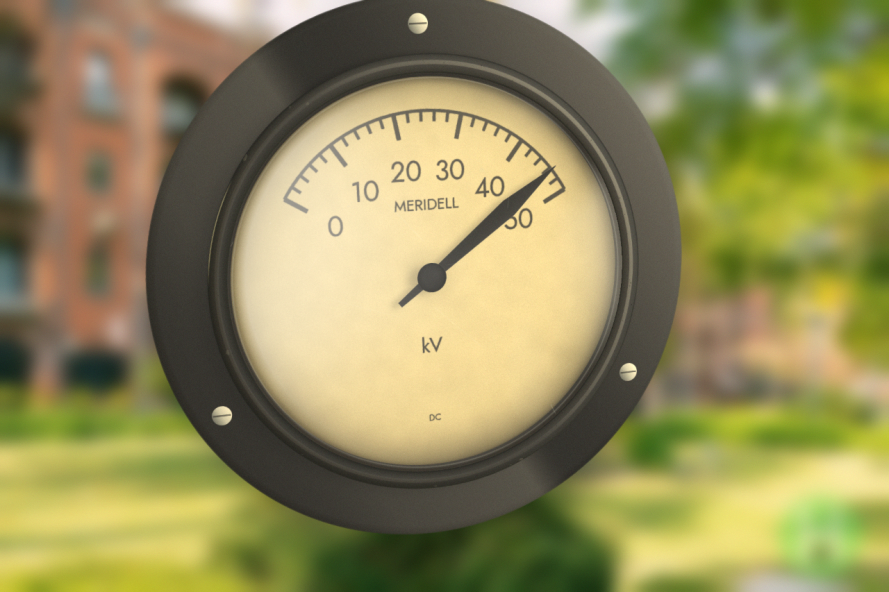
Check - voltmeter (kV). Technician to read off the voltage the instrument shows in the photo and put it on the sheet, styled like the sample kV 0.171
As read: kV 46
